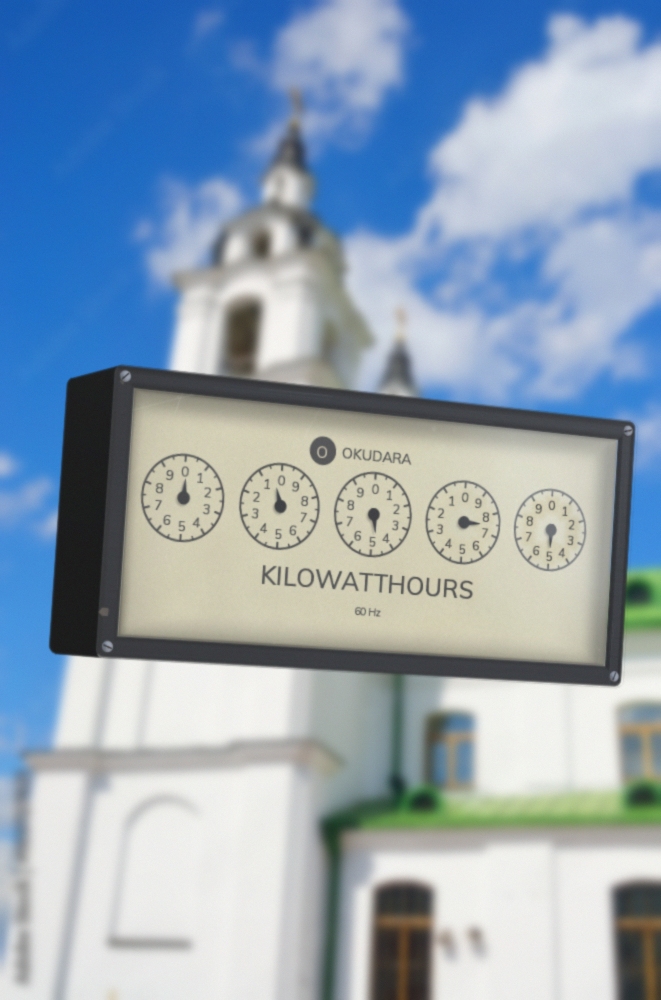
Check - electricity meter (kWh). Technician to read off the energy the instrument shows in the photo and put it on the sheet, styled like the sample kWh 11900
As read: kWh 475
